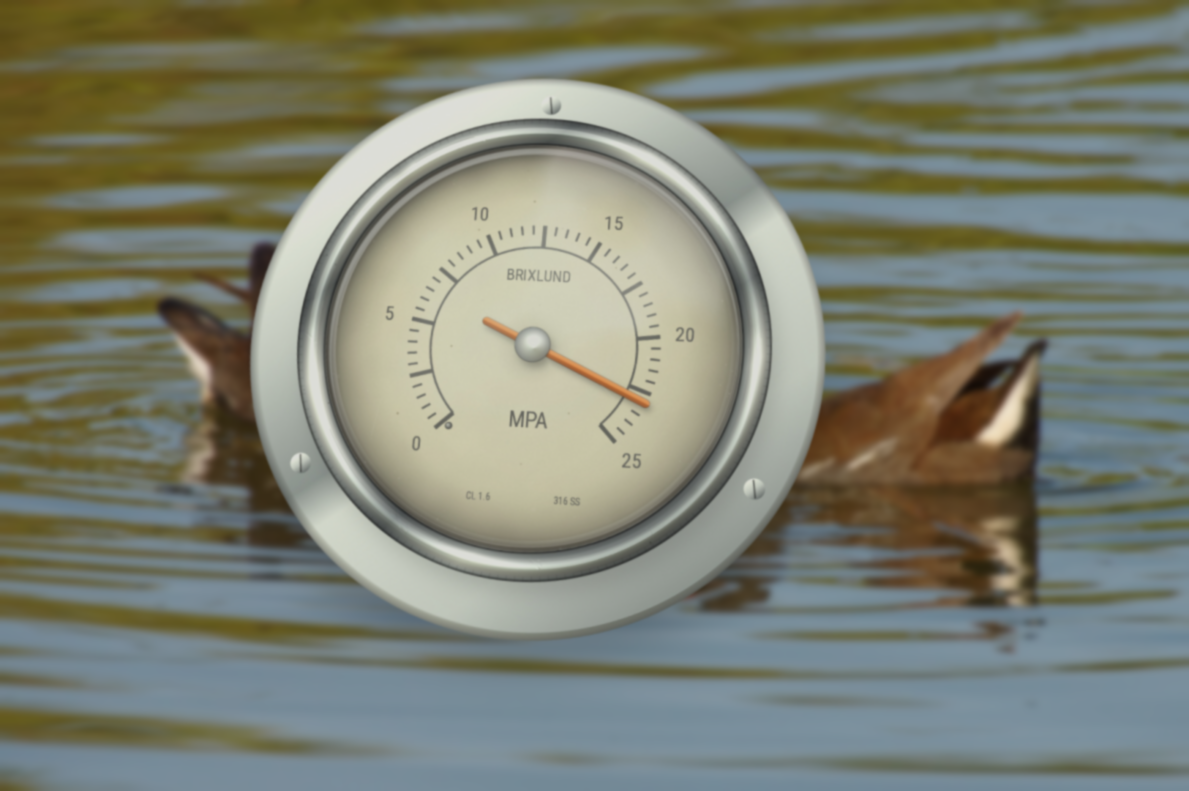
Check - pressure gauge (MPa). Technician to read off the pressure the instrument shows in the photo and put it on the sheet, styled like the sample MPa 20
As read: MPa 23
